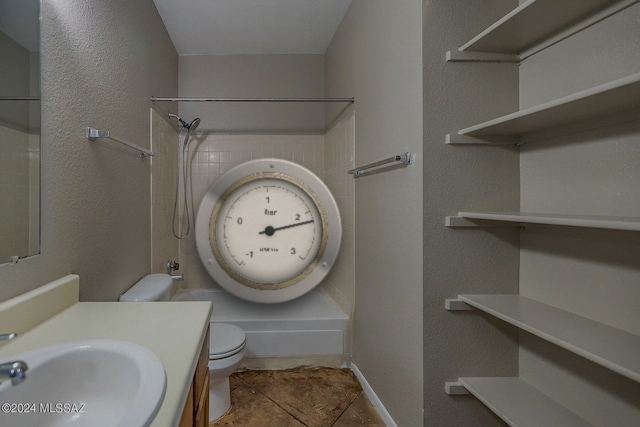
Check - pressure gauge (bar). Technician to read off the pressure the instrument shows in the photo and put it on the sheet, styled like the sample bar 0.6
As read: bar 2.2
